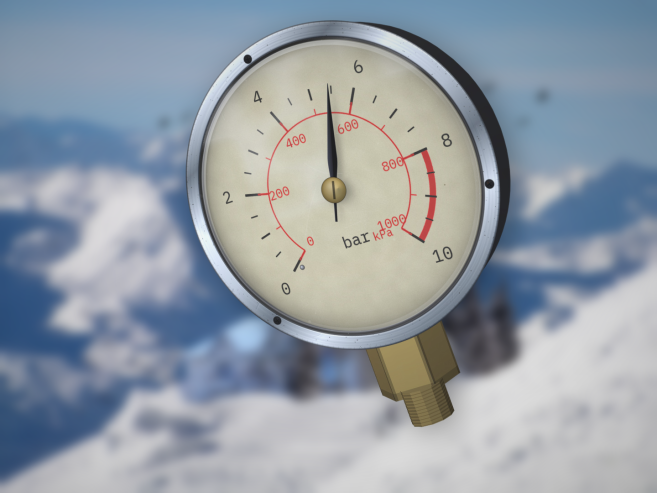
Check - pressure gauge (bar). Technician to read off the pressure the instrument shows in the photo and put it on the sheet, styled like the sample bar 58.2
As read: bar 5.5
